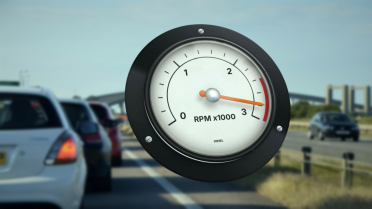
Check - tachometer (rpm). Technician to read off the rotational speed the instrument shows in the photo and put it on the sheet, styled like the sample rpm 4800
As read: rpm 2800
